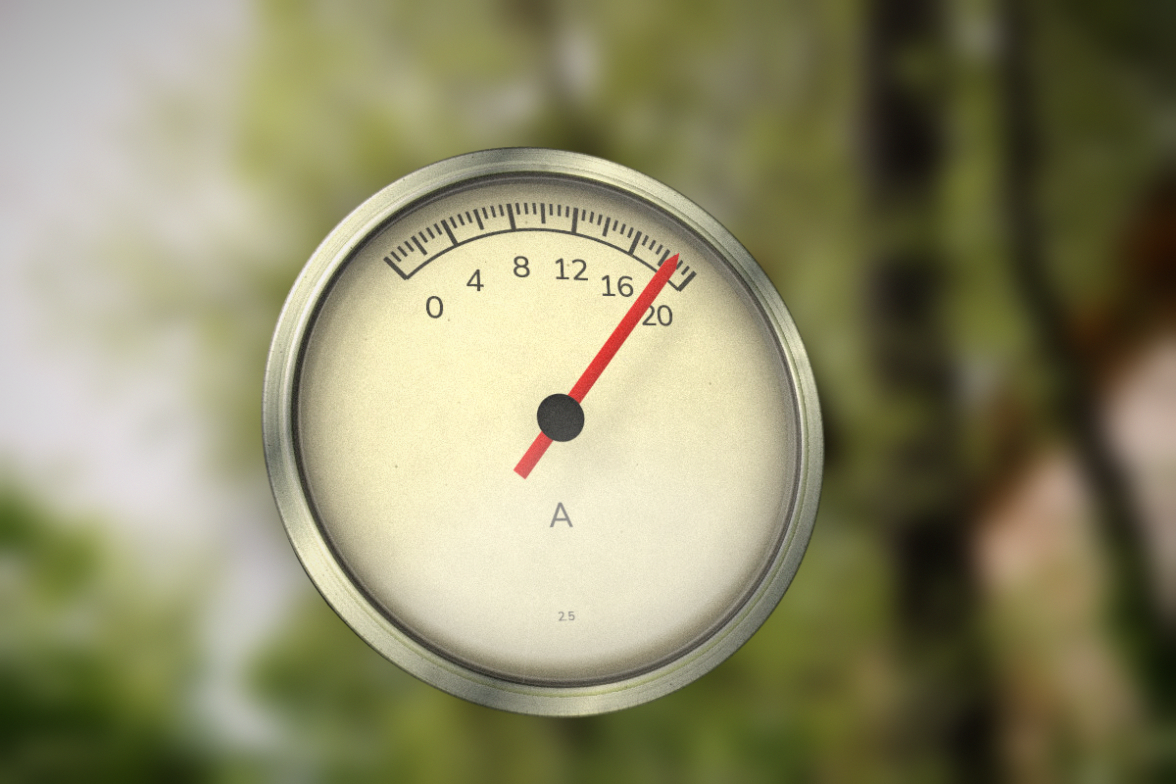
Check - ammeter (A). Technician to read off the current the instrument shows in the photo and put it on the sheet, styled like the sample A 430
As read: A 18.5
